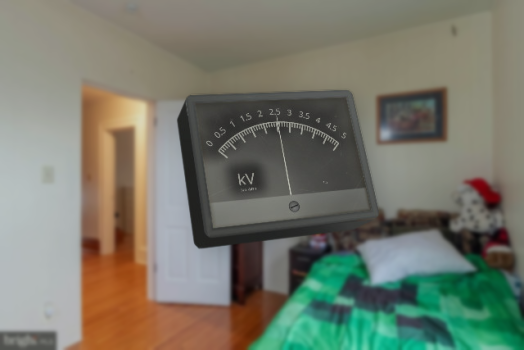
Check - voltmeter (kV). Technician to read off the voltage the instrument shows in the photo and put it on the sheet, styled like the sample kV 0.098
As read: kV 2.5
